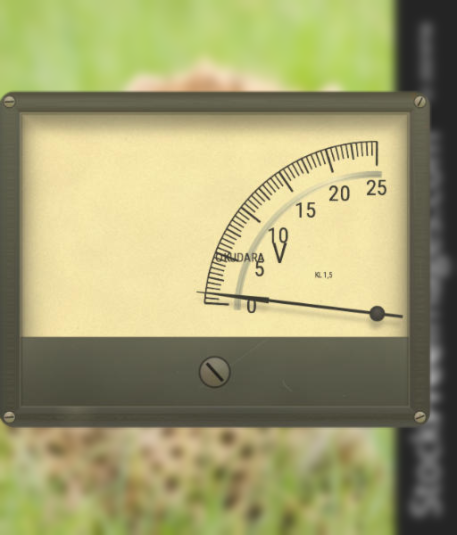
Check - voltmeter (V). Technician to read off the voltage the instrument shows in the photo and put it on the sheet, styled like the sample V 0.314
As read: V 1
